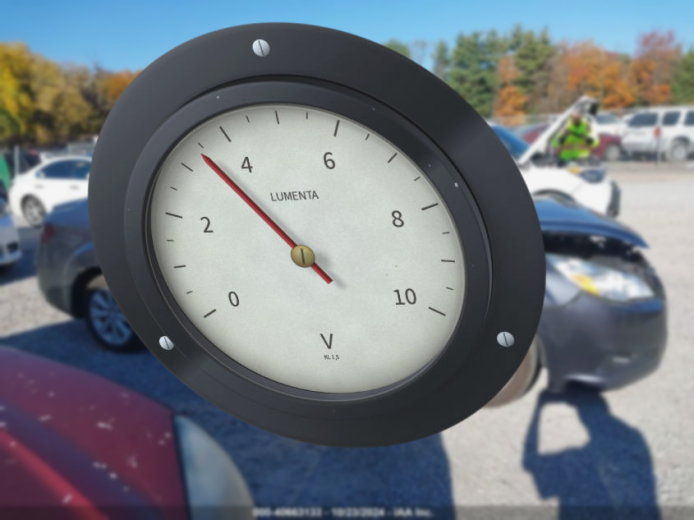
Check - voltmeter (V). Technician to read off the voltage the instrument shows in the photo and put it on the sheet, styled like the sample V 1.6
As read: V 3.5
